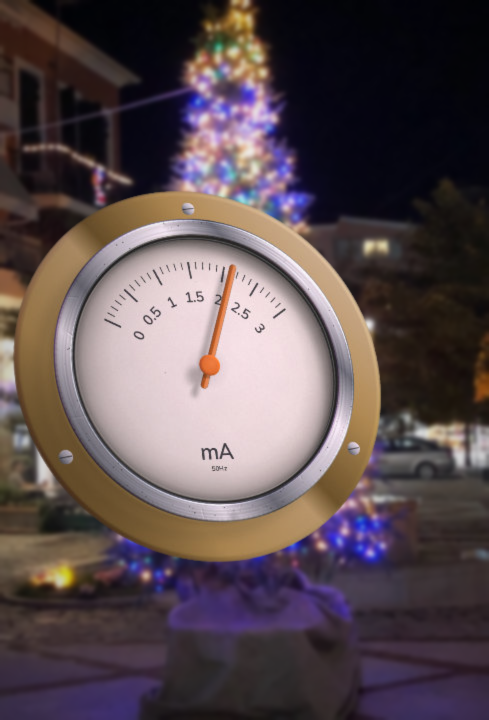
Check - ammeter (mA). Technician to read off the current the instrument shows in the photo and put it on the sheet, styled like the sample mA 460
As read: mA 2.1
